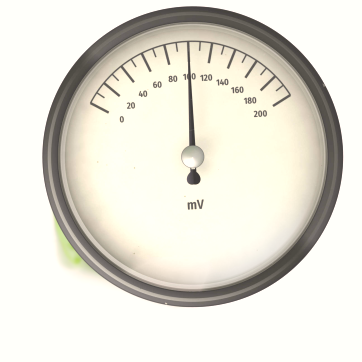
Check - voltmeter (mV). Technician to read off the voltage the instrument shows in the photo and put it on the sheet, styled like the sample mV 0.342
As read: mV 100
